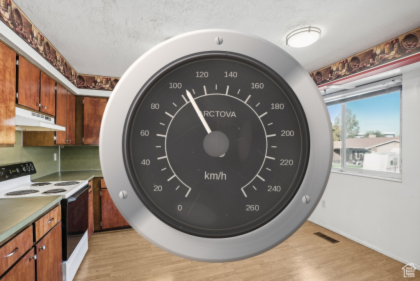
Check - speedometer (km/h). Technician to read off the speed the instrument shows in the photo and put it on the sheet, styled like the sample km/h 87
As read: km/h 105
